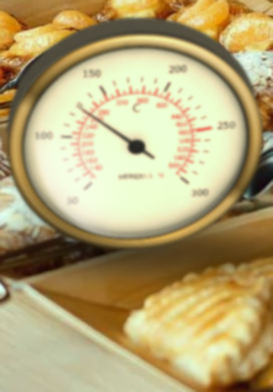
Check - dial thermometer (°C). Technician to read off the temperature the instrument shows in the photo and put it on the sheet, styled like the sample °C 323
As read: °C 130
